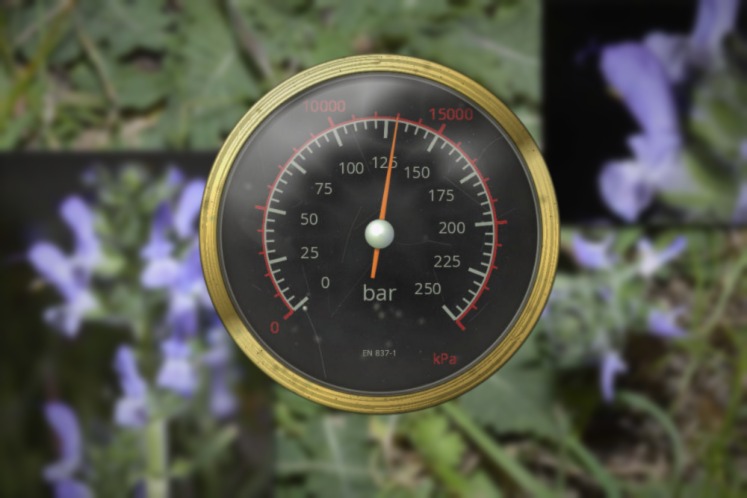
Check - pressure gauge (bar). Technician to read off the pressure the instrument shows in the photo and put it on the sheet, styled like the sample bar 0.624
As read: bar 130
